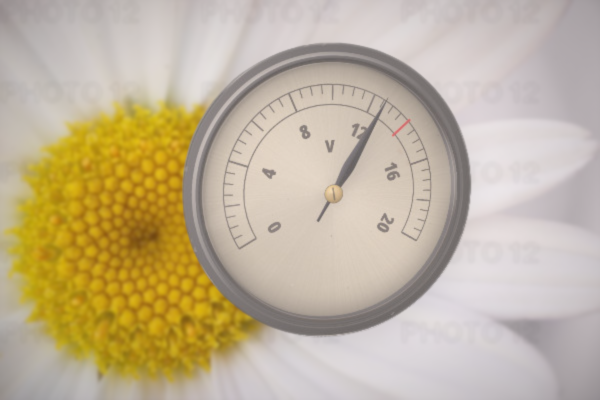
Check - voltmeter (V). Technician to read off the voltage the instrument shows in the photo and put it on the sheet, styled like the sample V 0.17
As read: V 12.5
